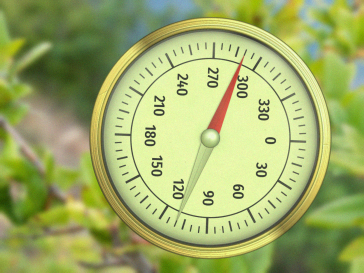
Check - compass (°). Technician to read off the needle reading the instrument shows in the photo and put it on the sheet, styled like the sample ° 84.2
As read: ° 290
